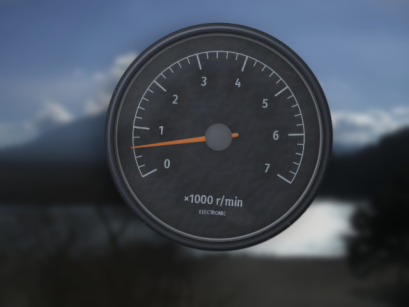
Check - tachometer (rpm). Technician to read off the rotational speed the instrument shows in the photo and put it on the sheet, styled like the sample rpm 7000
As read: rpm 600
